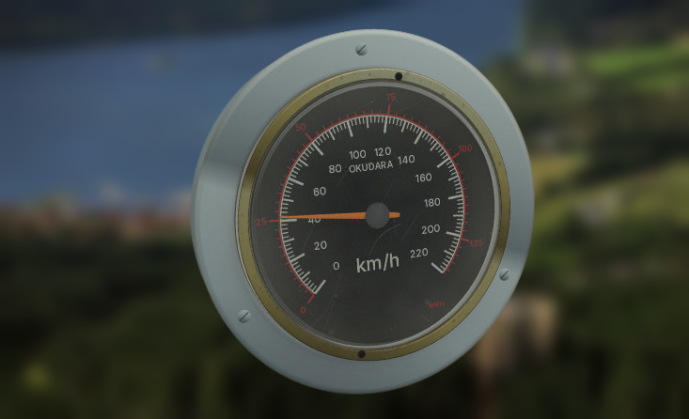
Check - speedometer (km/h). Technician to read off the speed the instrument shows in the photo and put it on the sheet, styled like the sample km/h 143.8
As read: km/h 42
